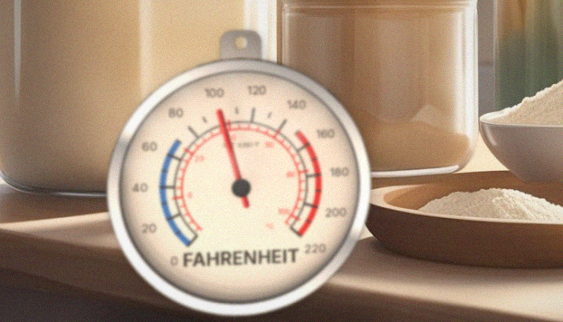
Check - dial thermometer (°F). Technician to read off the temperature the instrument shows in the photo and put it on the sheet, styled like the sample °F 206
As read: °F 100
